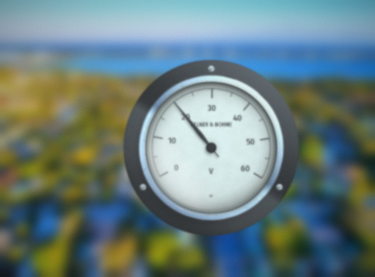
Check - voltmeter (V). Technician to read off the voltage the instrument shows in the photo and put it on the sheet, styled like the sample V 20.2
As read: V 20
